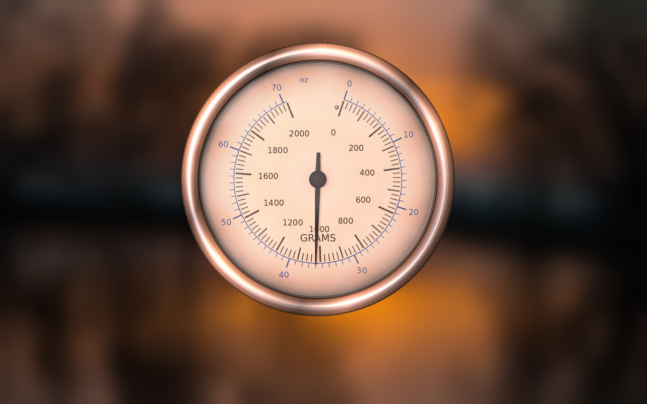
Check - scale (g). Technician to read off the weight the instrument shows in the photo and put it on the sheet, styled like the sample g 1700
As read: g 1020
